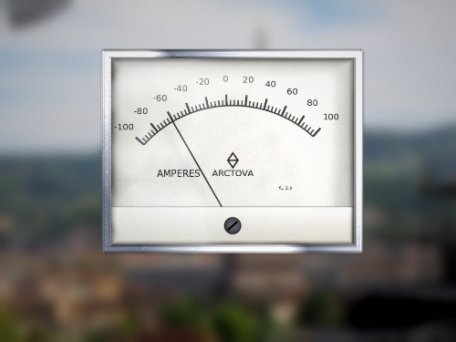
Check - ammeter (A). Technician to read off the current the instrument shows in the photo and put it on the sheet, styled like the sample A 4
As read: A -60
